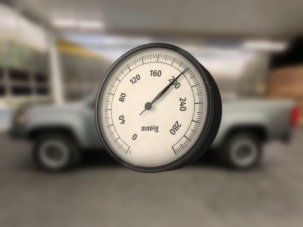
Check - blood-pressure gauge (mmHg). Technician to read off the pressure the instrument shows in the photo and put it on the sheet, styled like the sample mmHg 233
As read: mmHg 200
